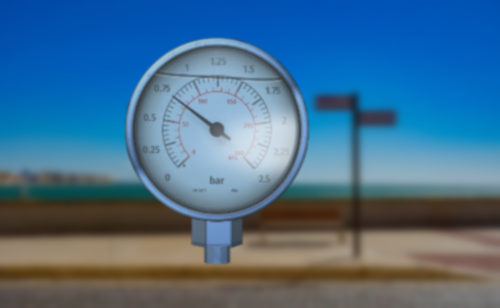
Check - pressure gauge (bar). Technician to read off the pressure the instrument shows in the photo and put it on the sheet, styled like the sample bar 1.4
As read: bar 0.75
